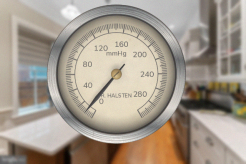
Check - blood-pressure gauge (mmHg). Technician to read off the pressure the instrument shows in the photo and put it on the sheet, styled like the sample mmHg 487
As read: mmHg 10
